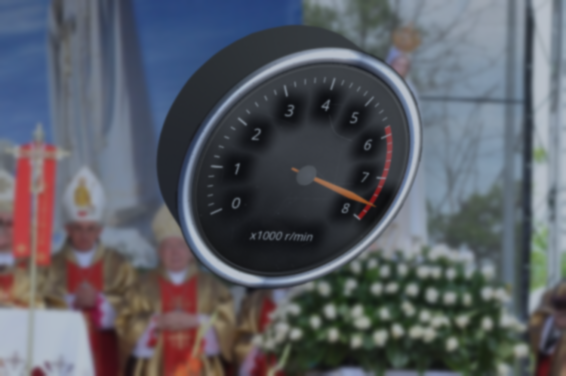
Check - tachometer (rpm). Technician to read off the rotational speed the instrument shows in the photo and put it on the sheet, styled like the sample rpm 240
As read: rpm 7600
